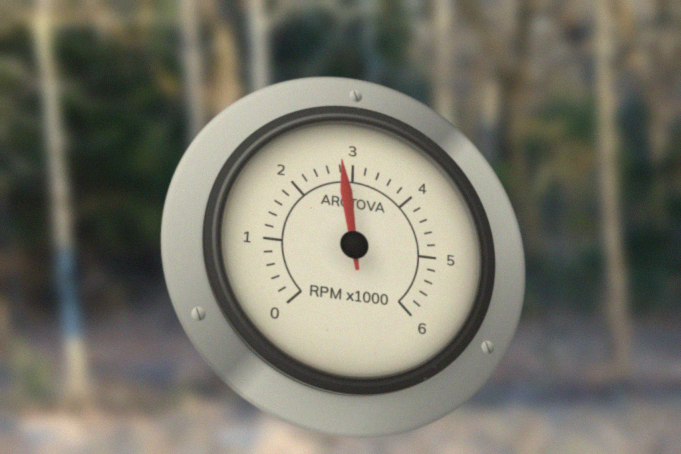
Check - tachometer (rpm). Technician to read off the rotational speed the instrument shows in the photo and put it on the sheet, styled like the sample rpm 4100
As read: rpm 2800
